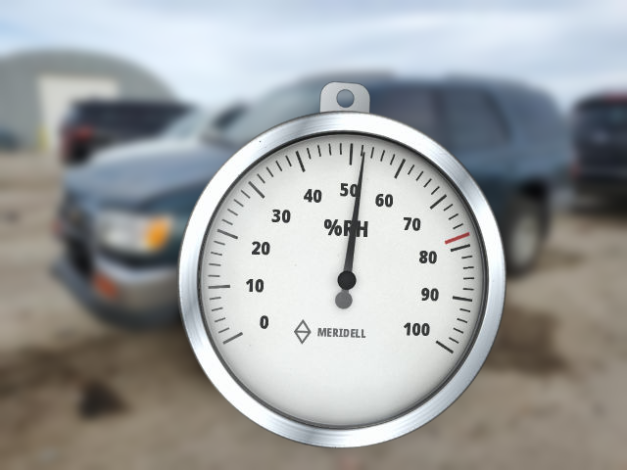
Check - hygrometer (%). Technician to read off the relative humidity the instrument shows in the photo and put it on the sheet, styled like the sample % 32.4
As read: % 52
